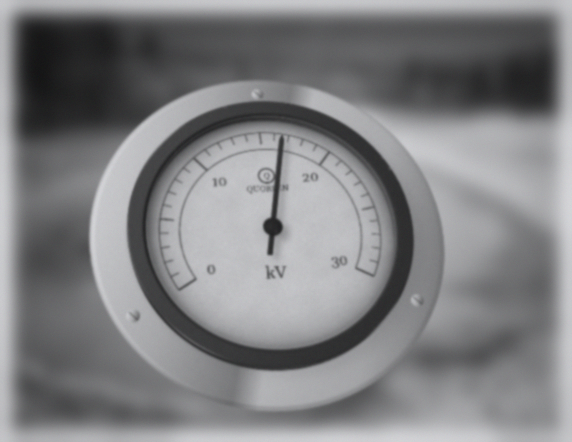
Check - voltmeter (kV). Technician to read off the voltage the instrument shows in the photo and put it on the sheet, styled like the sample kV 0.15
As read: kV 16.5
